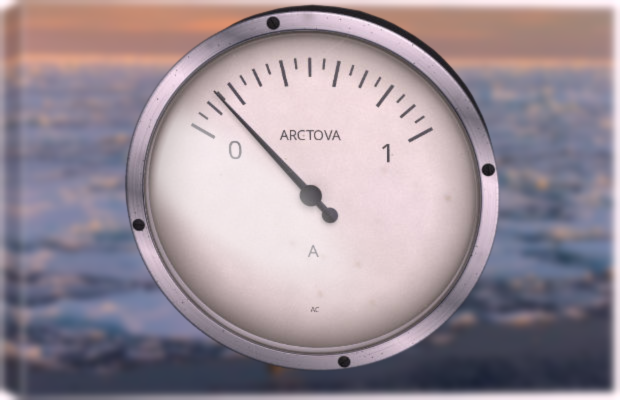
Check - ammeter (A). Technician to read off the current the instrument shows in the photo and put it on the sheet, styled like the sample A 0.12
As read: A 0.15
